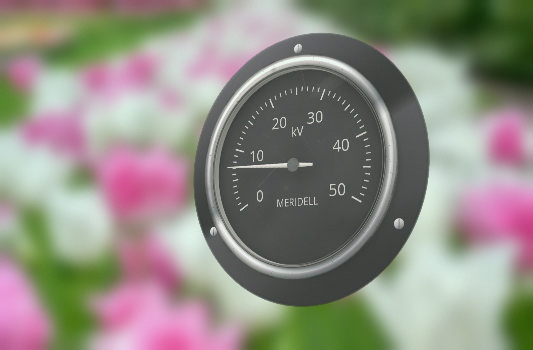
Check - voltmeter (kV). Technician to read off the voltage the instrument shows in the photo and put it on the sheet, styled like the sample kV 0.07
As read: kV 7
